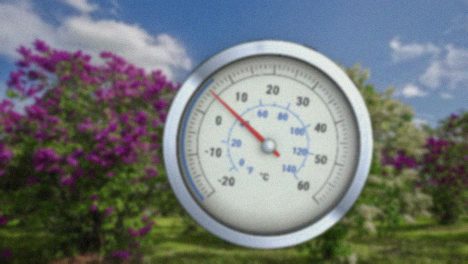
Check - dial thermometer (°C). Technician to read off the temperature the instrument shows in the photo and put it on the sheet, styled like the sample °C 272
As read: °C 5
